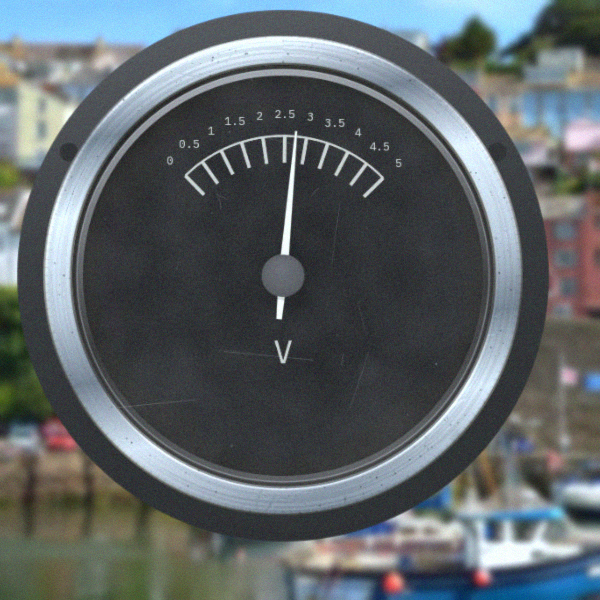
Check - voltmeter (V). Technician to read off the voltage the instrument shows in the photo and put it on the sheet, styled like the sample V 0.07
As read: V 2.75
